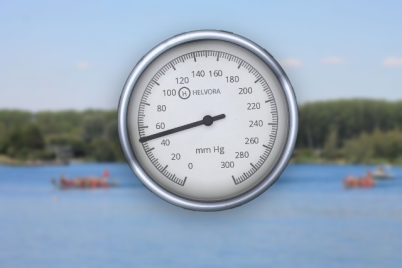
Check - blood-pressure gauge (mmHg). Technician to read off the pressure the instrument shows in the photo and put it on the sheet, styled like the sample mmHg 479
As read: mmHg 50
